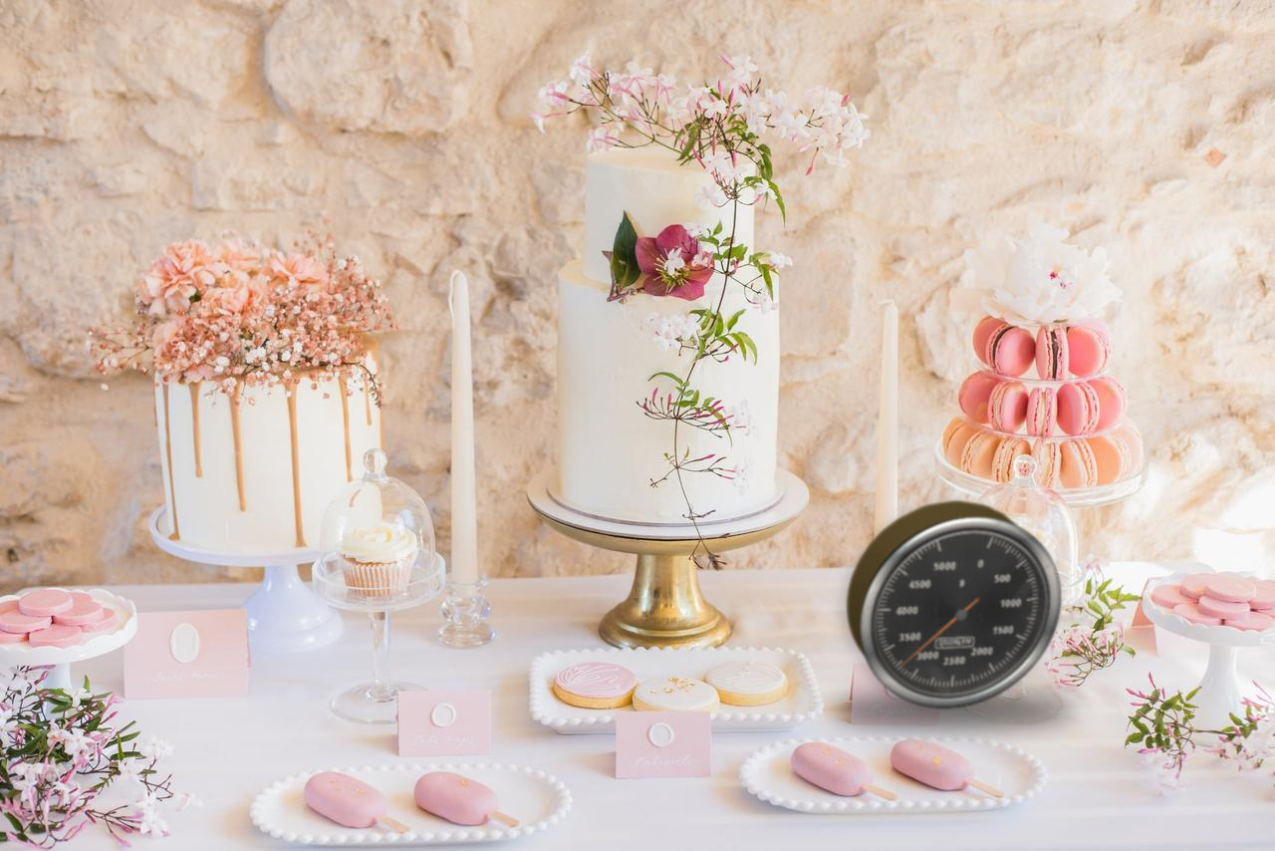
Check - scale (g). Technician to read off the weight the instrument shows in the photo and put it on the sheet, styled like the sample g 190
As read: g 3250
